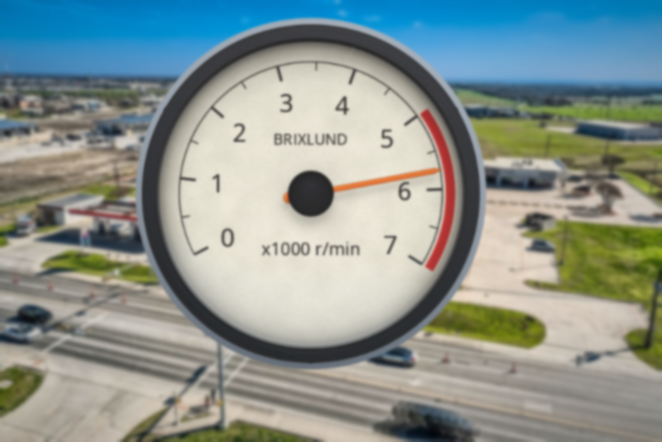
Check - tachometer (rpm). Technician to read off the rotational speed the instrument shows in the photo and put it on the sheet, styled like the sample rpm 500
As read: rpm 5750
